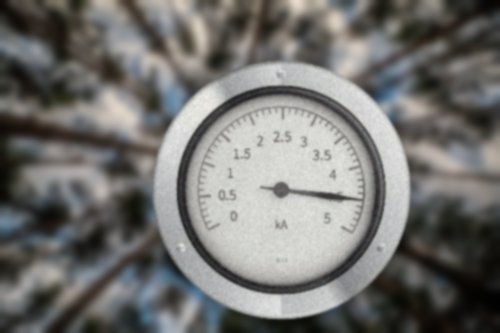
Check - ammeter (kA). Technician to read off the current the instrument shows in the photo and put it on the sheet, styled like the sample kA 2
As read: kA 4.5
